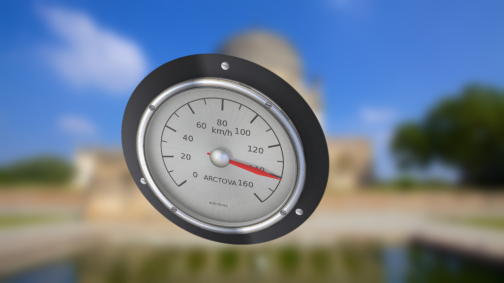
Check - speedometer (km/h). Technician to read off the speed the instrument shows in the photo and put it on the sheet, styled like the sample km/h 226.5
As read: km/h 140
